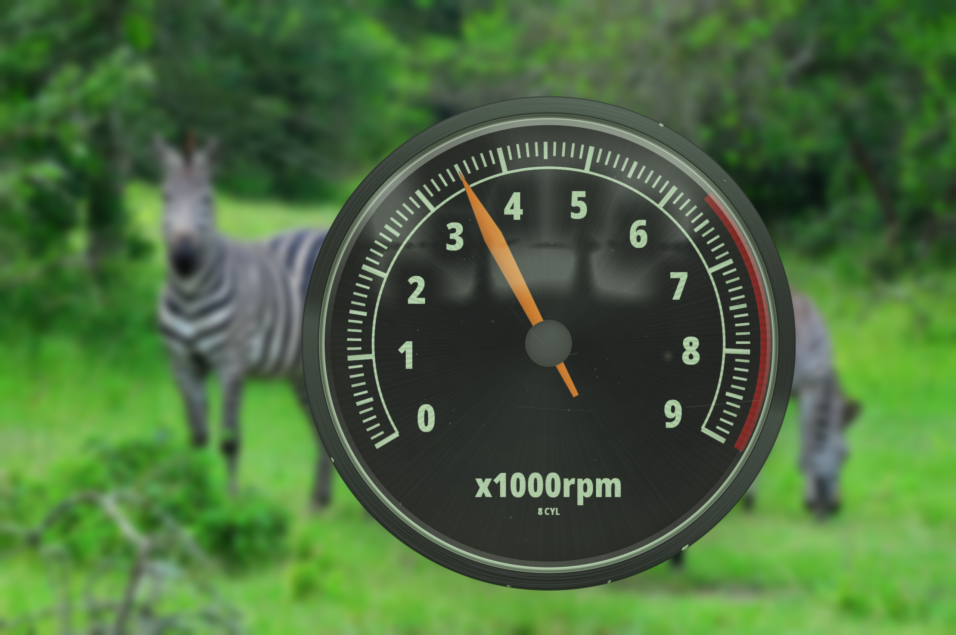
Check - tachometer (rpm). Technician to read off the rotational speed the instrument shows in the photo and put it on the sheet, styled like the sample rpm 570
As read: rpm 3500
